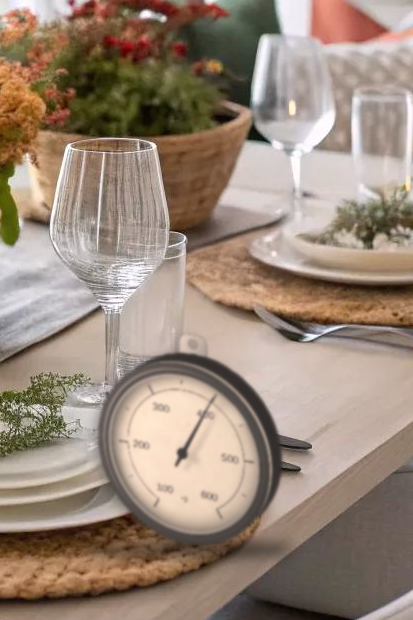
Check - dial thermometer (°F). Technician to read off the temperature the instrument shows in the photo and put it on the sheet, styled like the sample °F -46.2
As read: °F 400
